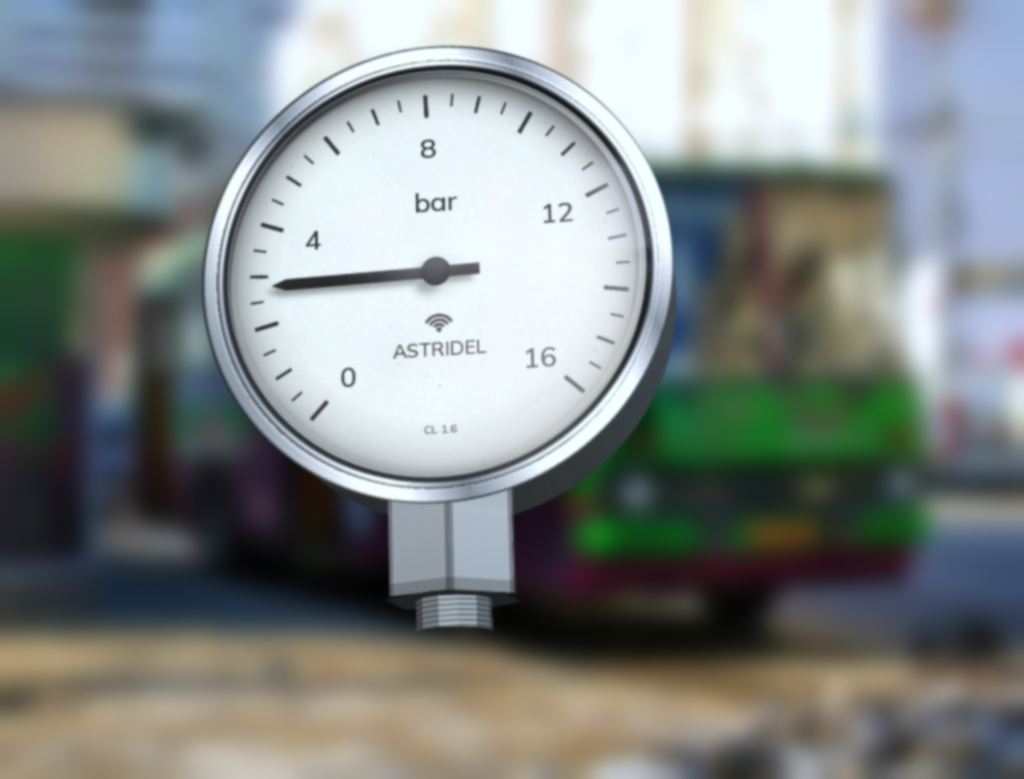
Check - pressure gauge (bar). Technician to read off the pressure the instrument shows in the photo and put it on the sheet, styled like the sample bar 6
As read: bar 2.75
